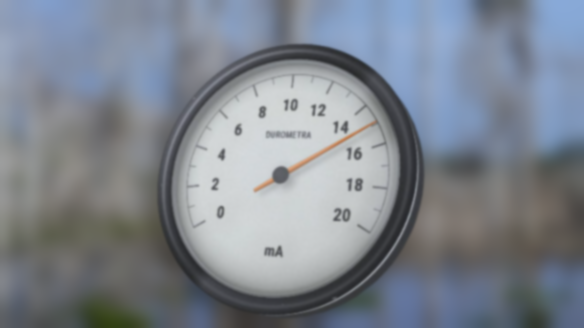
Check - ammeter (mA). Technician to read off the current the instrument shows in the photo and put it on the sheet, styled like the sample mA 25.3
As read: mA 15
